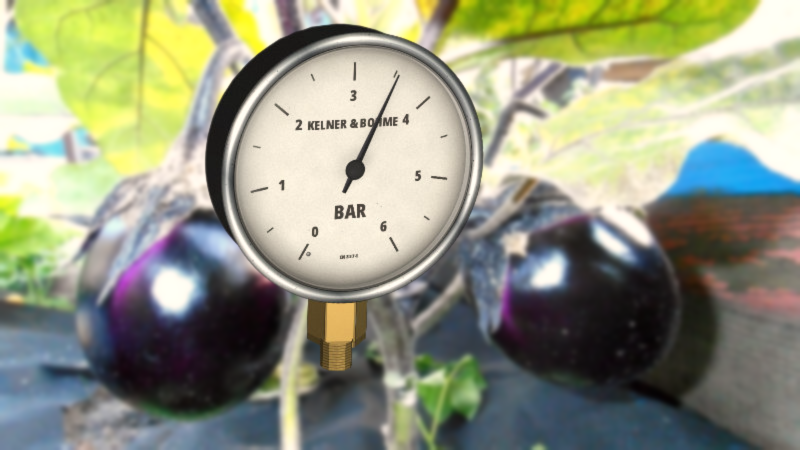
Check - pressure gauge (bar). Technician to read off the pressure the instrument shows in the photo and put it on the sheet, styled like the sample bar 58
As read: bar 3.5
